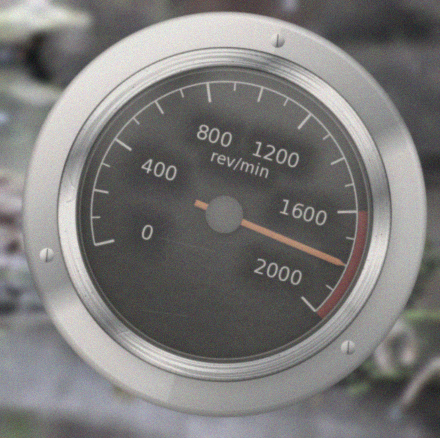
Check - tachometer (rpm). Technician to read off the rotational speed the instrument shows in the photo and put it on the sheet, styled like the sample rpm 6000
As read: rpm 1800
